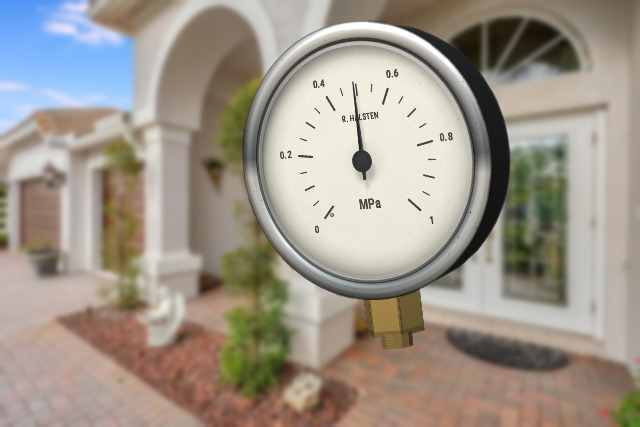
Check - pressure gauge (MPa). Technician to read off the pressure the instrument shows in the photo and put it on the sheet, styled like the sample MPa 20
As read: MPa 0.5
